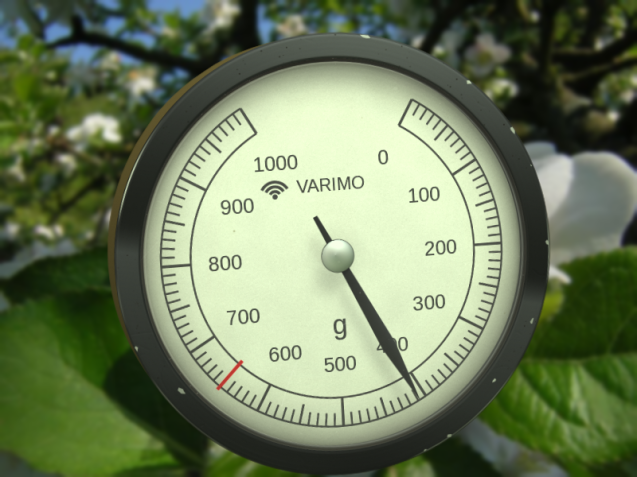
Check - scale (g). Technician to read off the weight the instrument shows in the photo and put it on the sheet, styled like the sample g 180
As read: g 410
